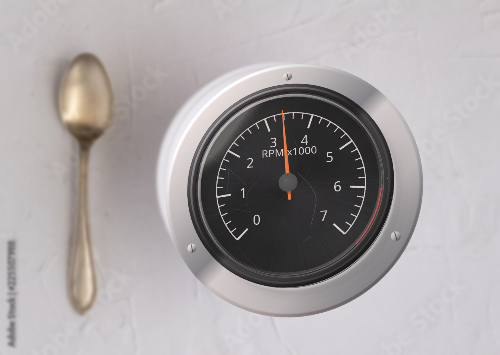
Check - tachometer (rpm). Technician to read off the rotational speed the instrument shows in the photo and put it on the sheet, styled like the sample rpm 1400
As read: rpm 3400
